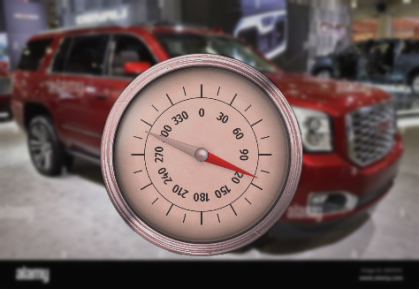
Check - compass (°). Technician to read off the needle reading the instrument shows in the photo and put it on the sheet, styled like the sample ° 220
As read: ° 112.5
